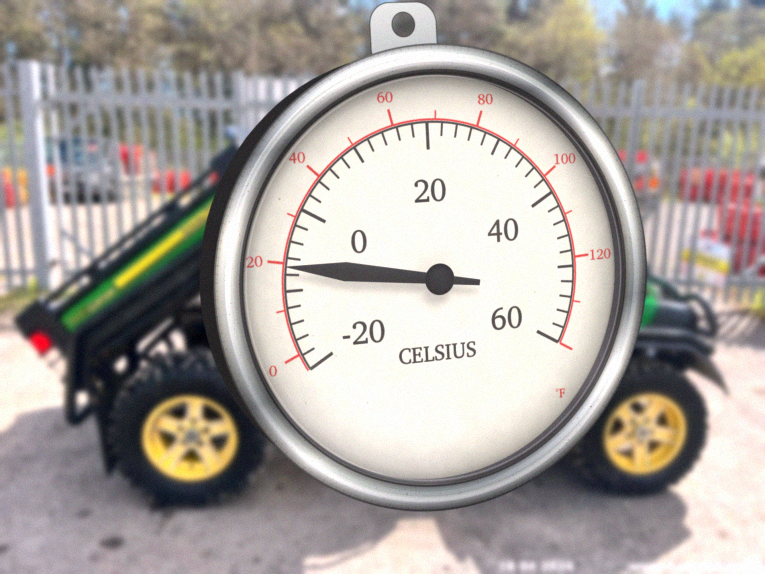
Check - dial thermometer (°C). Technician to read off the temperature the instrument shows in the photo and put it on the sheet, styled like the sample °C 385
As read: °C -7
